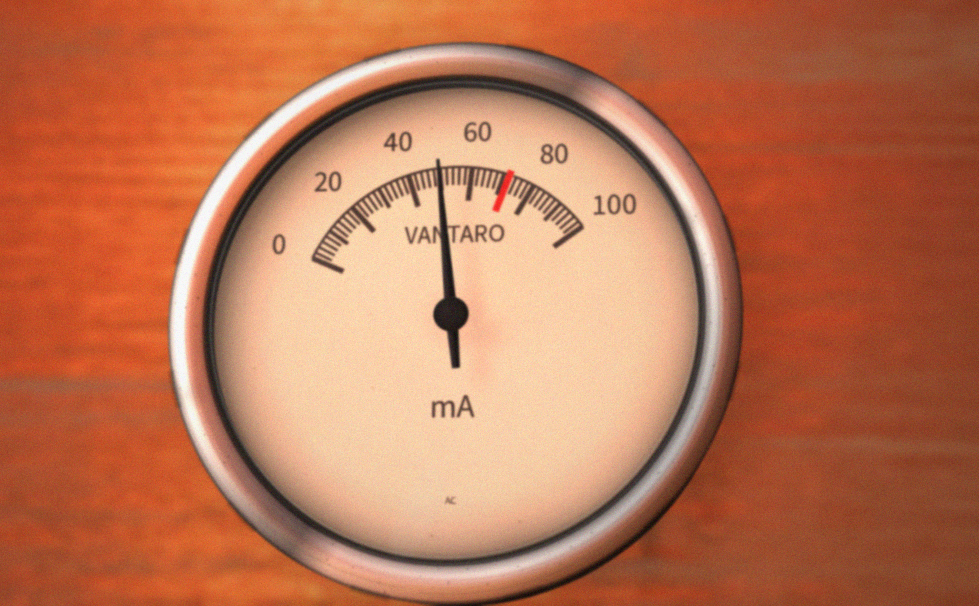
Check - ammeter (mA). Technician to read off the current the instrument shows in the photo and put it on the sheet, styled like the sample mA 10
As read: mA 50
